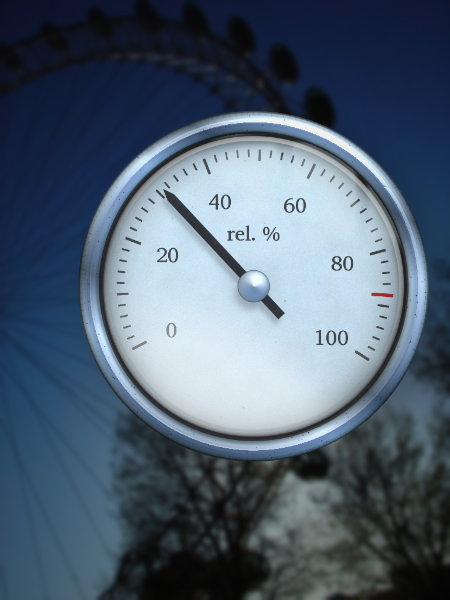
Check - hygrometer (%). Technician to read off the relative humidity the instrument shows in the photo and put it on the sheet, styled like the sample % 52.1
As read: % 31
